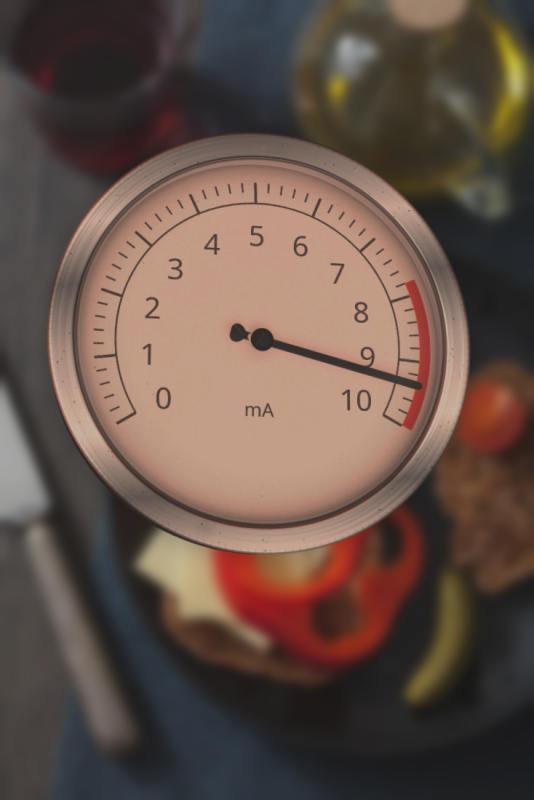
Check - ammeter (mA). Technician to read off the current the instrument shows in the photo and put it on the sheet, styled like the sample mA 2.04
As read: mA 9.4
